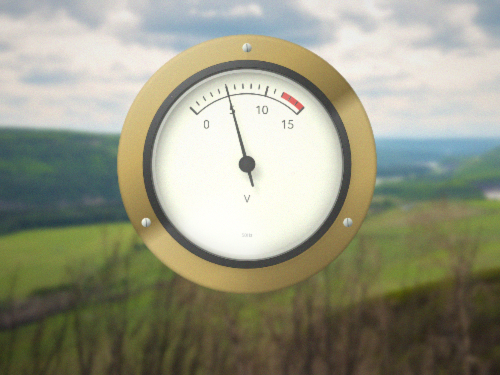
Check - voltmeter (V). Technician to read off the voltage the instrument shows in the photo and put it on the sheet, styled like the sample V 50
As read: V 5
